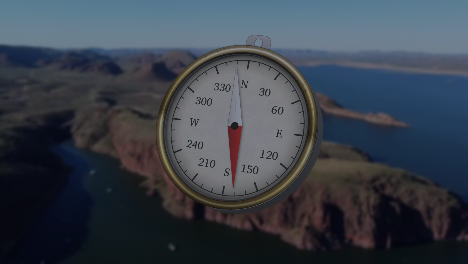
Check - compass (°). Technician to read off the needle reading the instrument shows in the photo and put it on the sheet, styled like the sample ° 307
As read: ° 170
